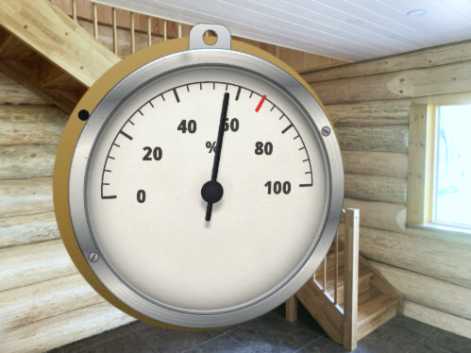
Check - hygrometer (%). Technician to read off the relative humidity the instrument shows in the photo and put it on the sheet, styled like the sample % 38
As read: % 56
